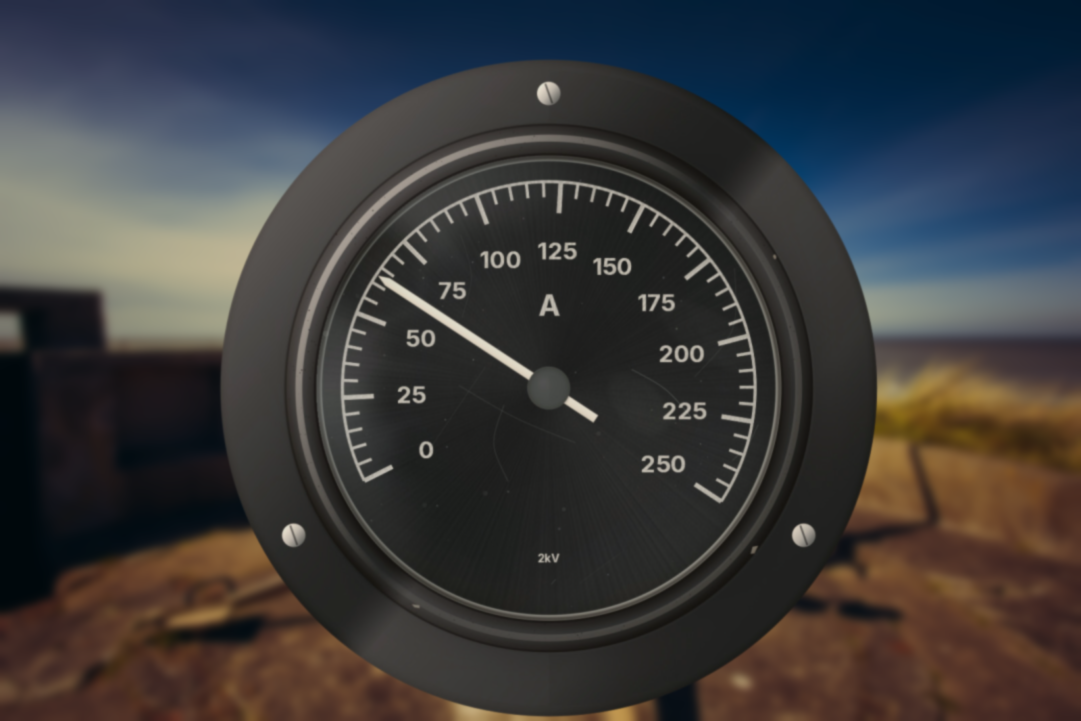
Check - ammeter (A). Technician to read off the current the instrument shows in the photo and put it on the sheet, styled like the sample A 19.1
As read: A 62.5
